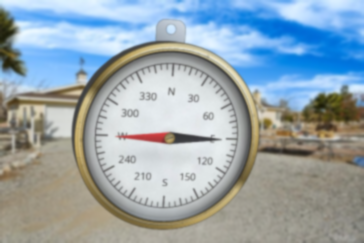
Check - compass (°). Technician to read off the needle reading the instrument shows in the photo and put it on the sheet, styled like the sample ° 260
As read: ° 270
